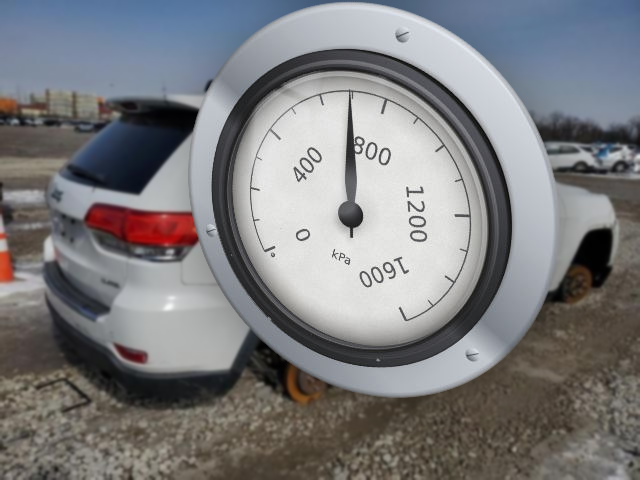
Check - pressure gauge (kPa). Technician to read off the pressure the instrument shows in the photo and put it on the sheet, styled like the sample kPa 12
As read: kPa 700
